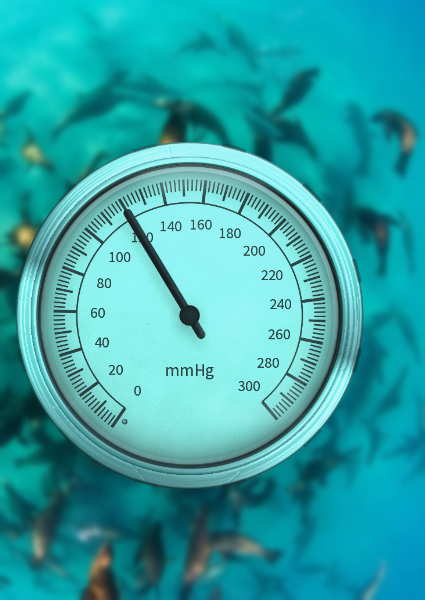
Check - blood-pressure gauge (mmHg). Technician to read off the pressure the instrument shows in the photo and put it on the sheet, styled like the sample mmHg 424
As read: mmHg 120
